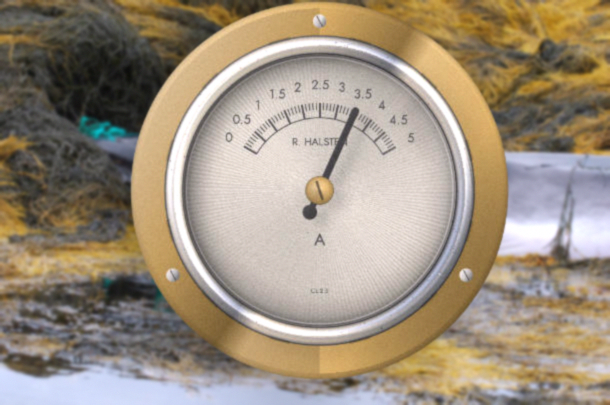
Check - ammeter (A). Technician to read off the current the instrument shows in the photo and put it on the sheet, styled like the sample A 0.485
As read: A 3.5
